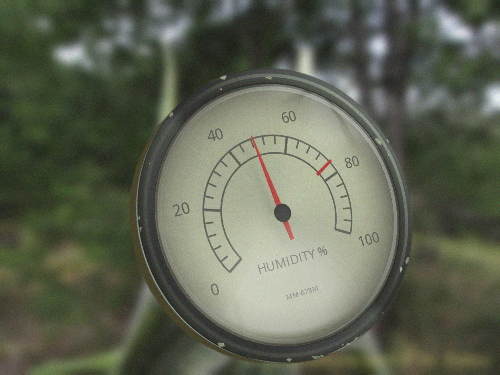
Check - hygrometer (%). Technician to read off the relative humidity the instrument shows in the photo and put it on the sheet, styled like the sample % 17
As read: % 48
